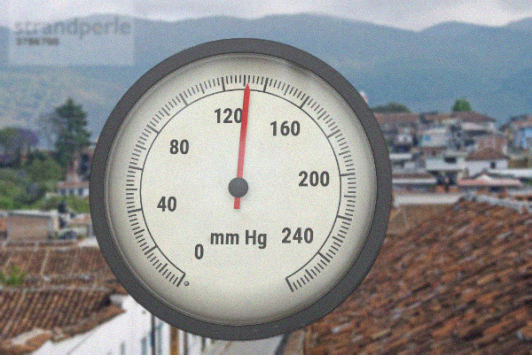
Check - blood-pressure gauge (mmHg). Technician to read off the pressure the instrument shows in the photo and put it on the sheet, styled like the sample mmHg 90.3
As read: mmHg 132
